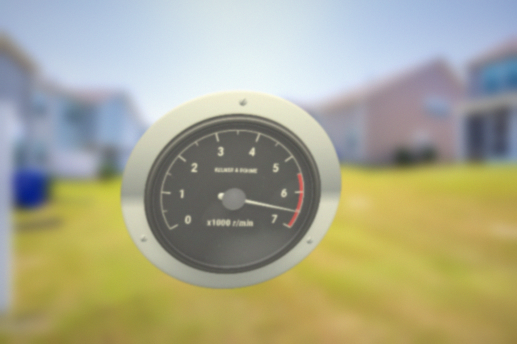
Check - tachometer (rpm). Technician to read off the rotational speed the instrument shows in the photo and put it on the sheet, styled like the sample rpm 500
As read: rpm 6500
